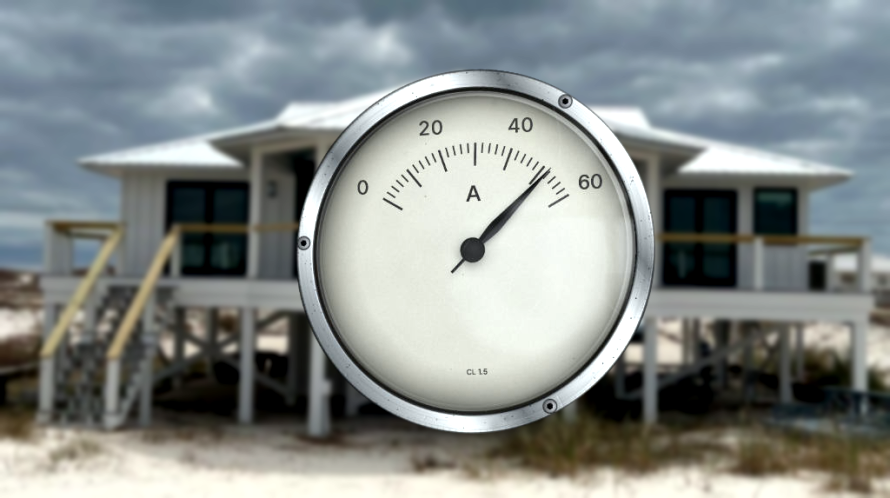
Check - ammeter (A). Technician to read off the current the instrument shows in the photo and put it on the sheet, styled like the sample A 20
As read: A 52
